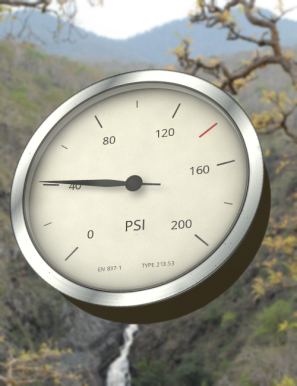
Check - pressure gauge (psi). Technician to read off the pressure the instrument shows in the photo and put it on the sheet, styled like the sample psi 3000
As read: psi 40
